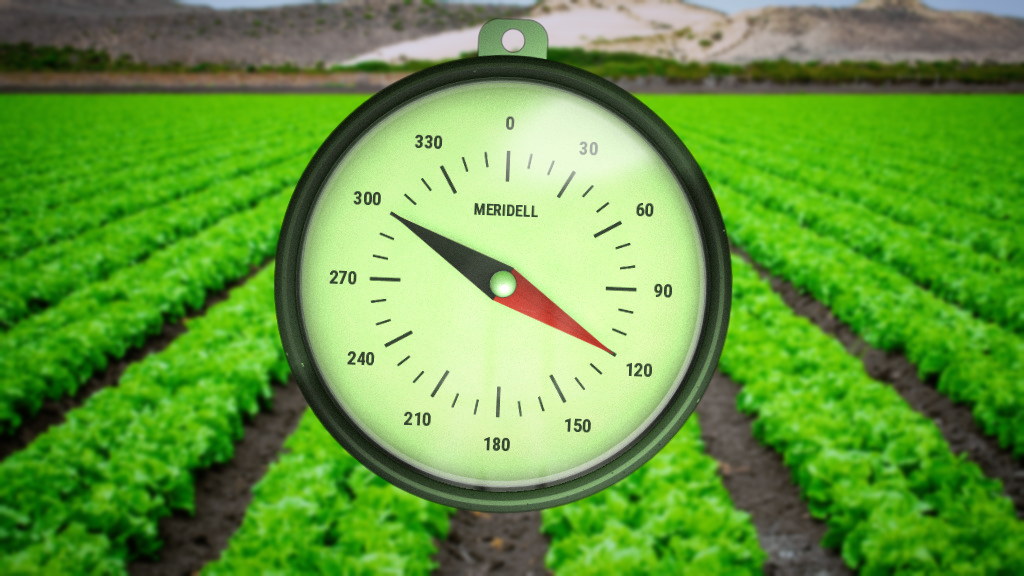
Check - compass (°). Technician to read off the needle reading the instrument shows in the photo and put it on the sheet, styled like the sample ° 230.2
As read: ° 120
